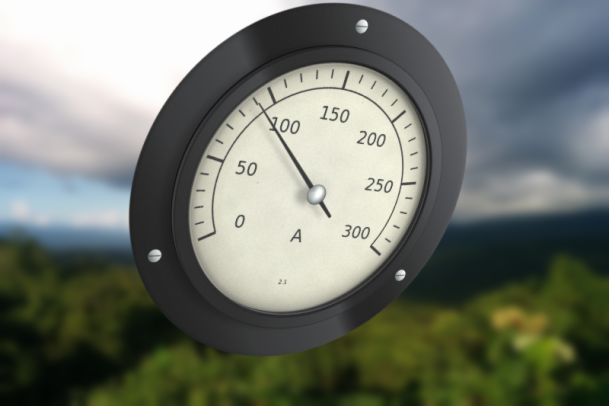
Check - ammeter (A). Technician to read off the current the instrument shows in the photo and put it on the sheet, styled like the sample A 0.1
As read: A 90
